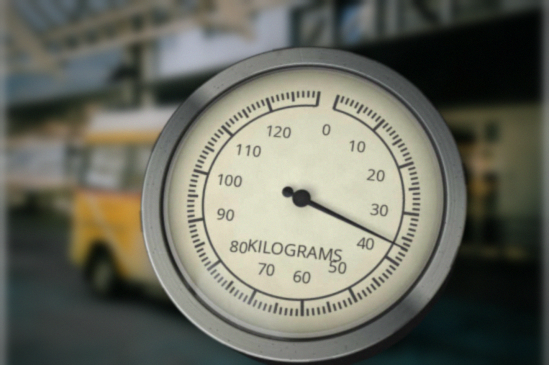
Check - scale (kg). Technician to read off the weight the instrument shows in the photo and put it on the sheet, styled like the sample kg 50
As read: kg 37
